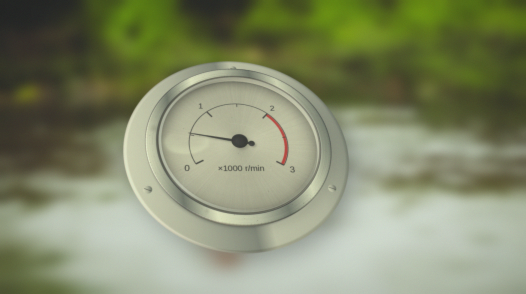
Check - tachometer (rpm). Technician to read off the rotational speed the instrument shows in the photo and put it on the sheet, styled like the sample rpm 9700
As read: rpm 500
